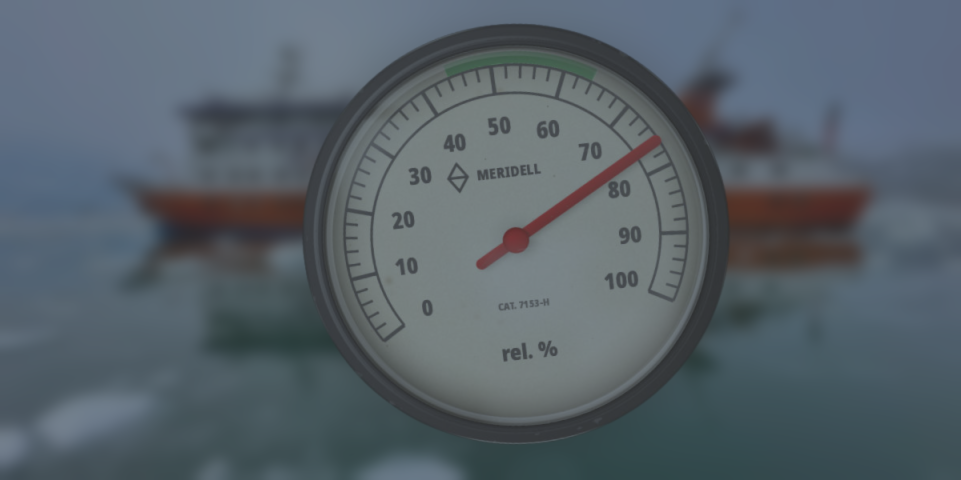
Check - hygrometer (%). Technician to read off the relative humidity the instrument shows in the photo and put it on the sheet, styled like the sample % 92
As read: % 76
